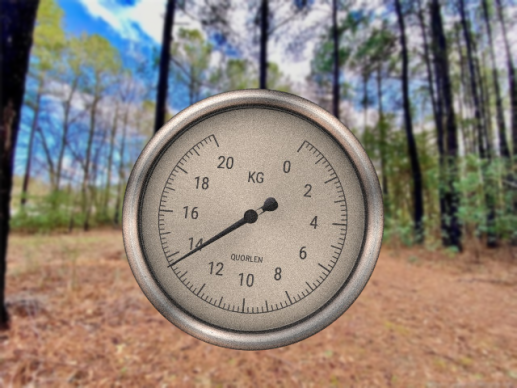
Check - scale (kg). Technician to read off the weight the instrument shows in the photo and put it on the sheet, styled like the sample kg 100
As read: kg 13.6
